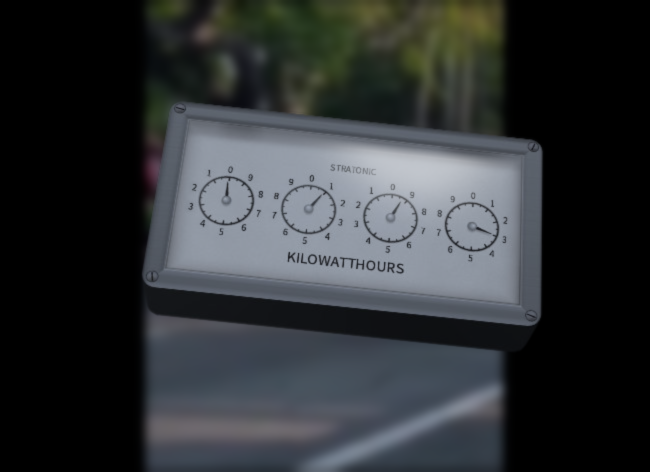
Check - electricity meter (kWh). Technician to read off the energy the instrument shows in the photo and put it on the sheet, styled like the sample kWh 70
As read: kWh 93
